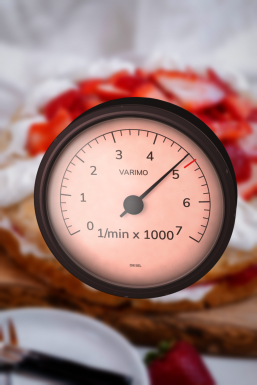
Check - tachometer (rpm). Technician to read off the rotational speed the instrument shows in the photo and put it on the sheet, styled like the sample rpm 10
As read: rpm 4800
